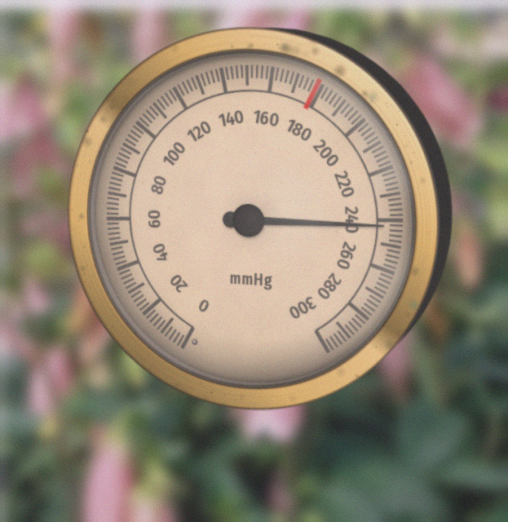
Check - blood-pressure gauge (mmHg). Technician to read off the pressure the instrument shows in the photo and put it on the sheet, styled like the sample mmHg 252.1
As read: mmHg 242
